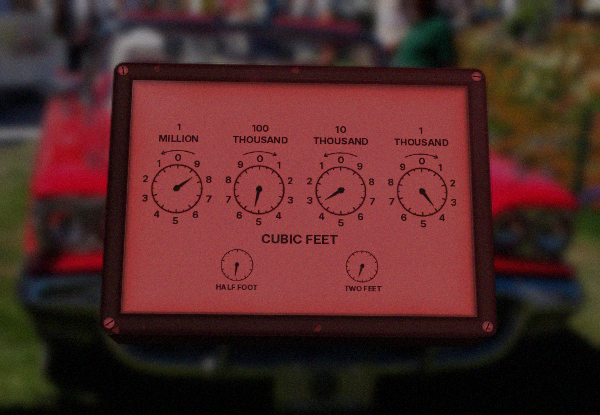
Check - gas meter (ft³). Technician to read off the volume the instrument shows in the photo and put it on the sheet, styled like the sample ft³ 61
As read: ft³ 853400
